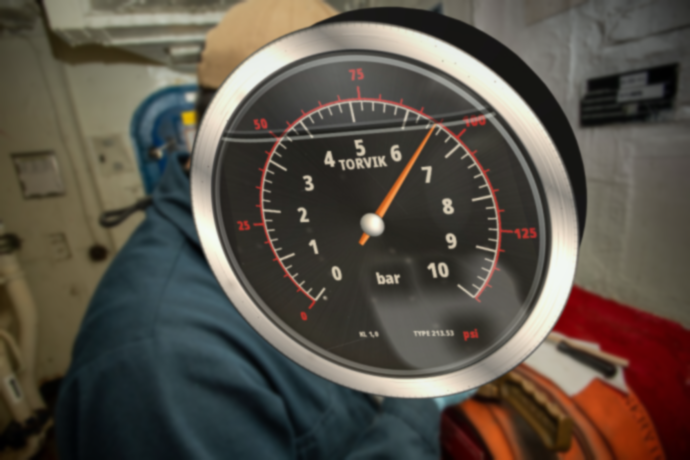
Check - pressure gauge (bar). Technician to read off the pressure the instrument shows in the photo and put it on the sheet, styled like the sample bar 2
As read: bar 6.5
